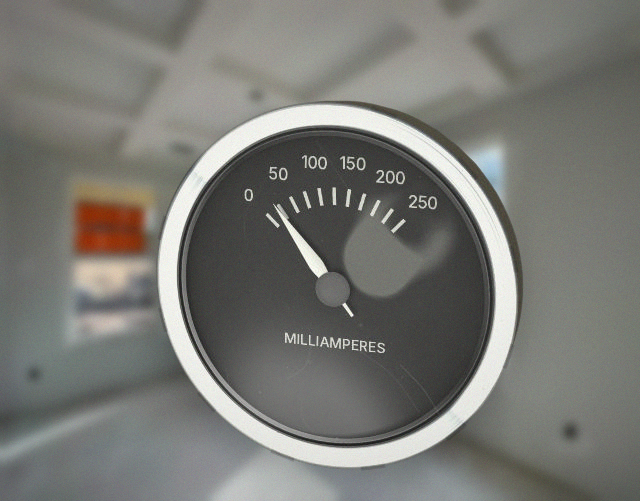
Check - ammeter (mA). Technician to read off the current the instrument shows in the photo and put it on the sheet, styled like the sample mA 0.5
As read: mA 25
